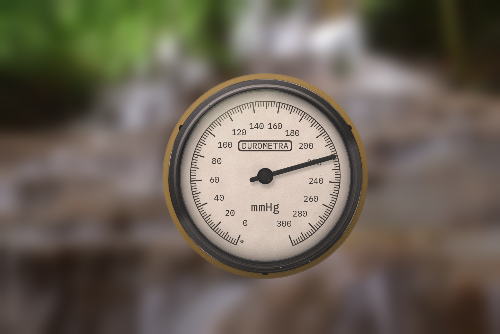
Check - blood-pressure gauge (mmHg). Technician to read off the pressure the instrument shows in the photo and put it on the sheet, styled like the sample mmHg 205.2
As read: mmHg 220
